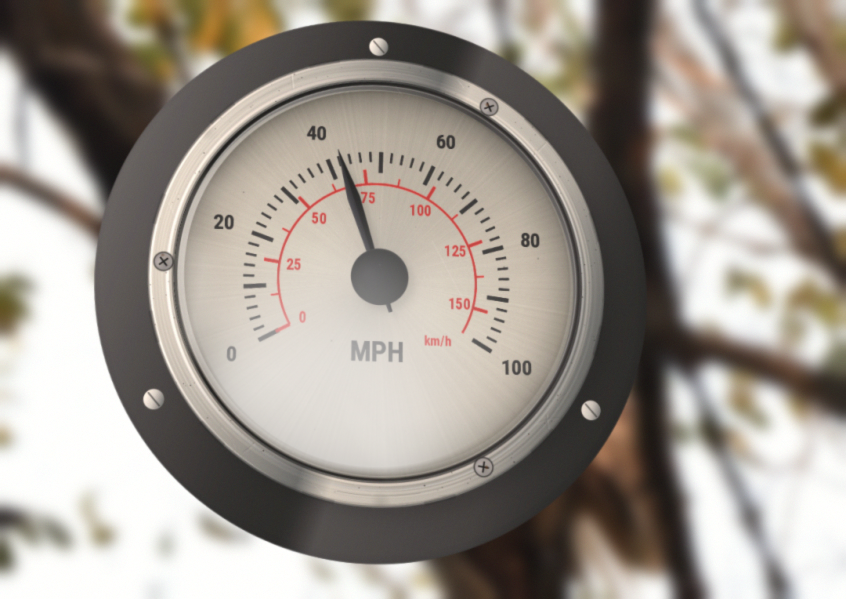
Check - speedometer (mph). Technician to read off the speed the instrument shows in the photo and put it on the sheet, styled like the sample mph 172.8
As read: mph 42
